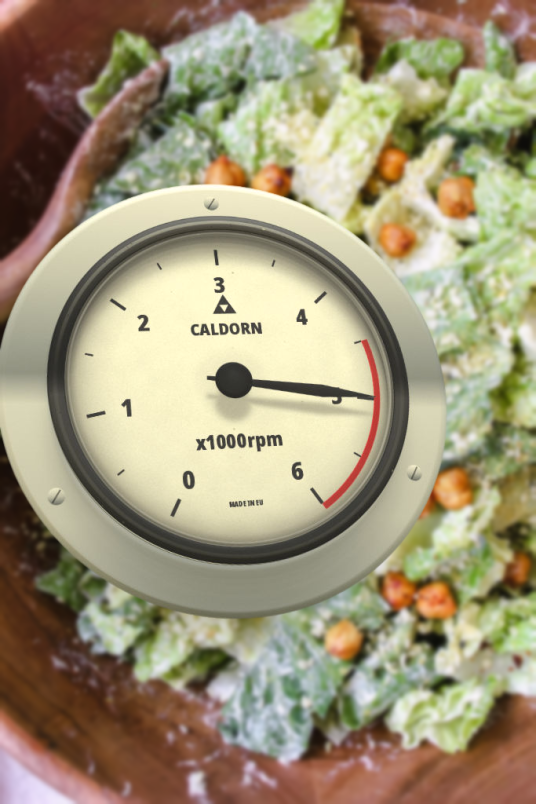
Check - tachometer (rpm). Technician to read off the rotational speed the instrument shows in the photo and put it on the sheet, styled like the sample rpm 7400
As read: rpm 5000
